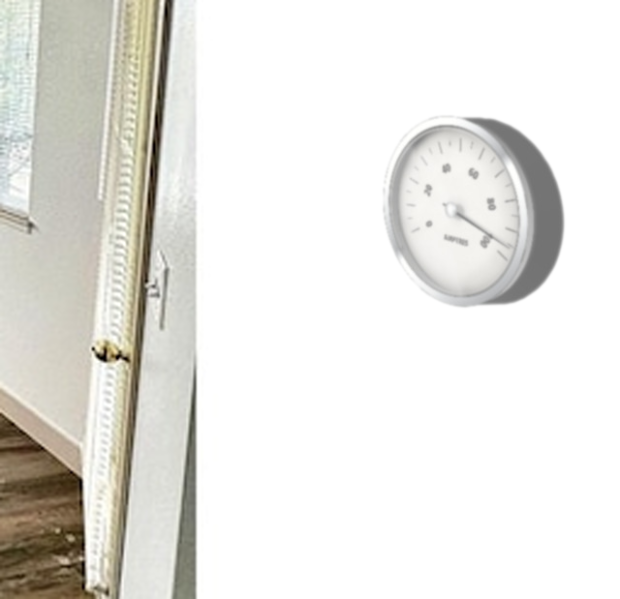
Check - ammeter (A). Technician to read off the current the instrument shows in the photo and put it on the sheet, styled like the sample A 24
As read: A 95
